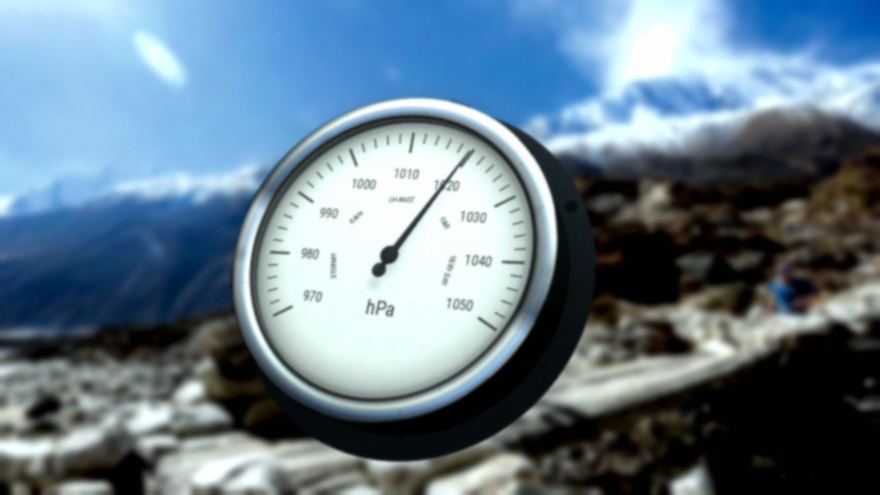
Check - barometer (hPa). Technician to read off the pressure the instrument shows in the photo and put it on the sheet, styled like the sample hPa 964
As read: hPa 1020
